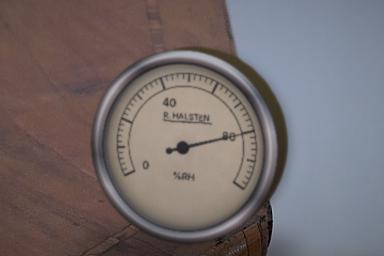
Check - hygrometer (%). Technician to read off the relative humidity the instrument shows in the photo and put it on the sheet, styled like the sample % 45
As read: % 80
